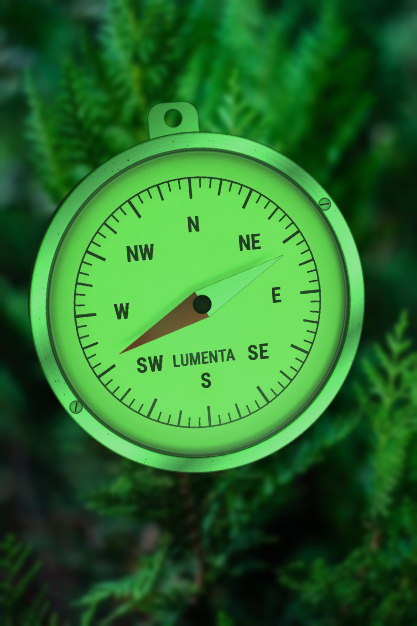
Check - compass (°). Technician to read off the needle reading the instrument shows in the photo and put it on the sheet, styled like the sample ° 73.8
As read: ° 245
